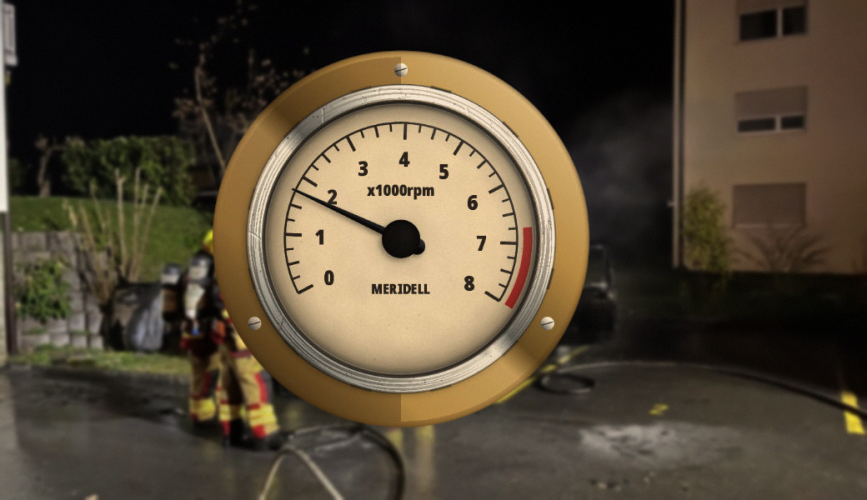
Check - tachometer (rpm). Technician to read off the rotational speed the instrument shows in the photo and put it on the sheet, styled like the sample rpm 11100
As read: rpm 1750
